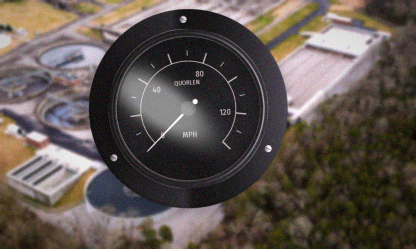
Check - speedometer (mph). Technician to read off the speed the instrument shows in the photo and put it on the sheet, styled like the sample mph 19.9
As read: mph 0
